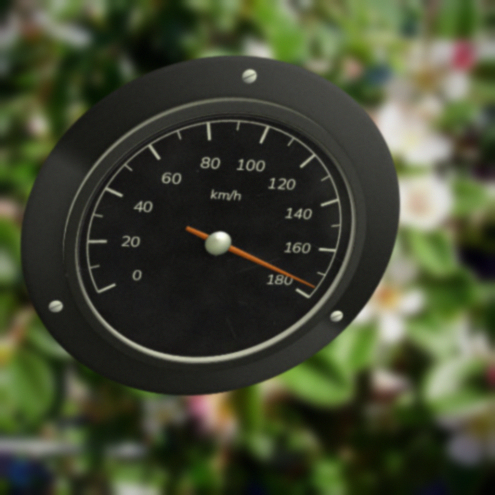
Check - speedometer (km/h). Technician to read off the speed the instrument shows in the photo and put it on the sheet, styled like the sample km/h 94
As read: km/h 175
